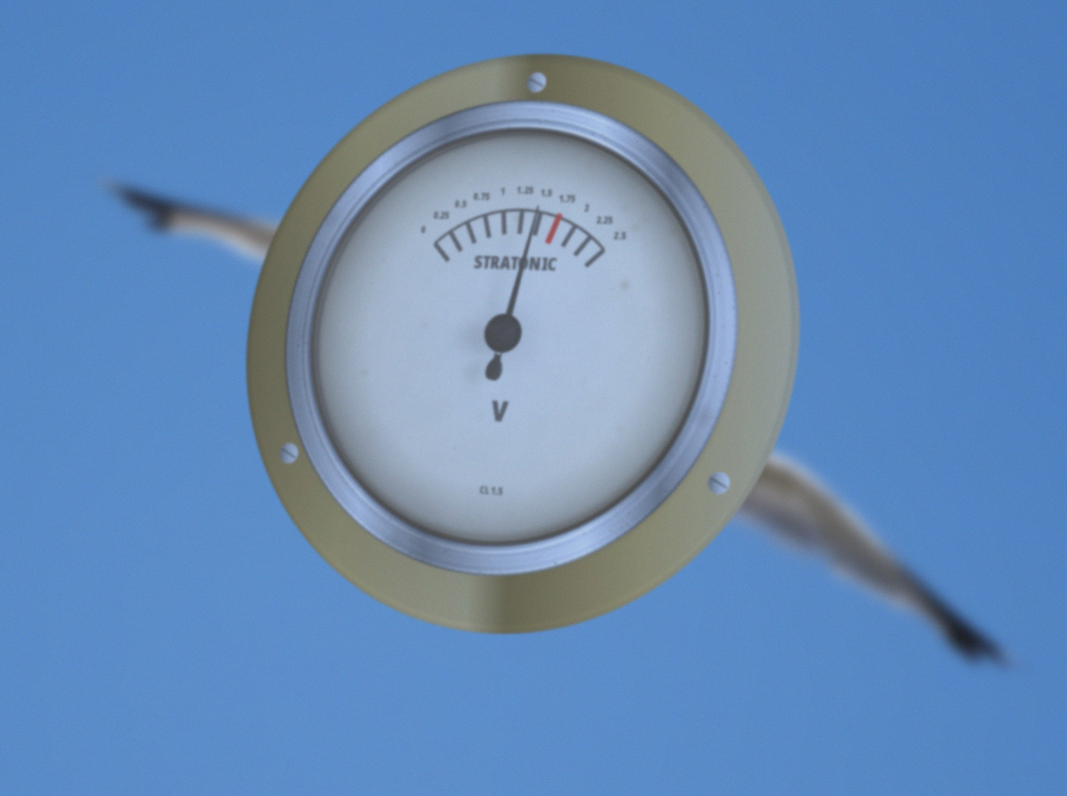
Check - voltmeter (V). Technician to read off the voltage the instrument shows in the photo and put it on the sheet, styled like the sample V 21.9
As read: V 1.5
